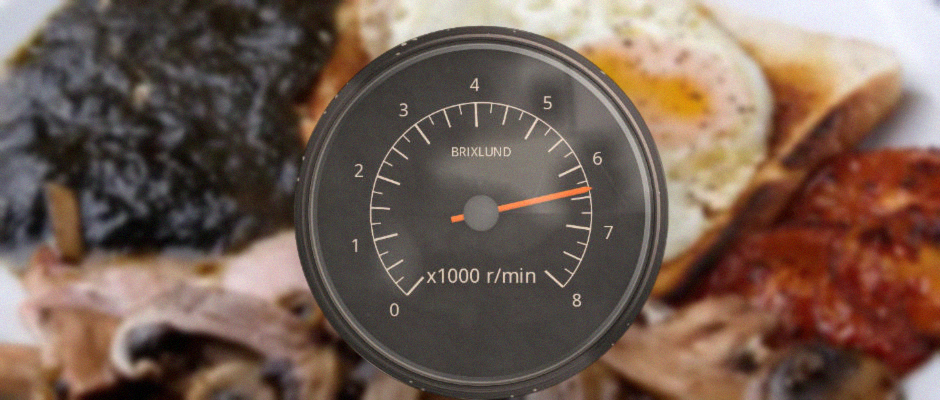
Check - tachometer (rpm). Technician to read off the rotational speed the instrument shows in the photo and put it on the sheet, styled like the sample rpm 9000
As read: rpm 6375
